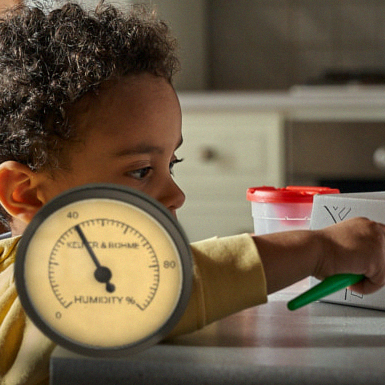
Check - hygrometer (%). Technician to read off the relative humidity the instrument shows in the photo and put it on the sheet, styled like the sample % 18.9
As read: % 40
